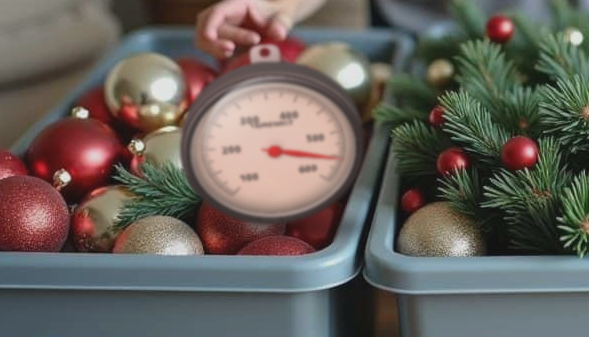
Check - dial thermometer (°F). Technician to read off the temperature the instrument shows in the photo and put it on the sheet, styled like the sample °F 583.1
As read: °F 550
